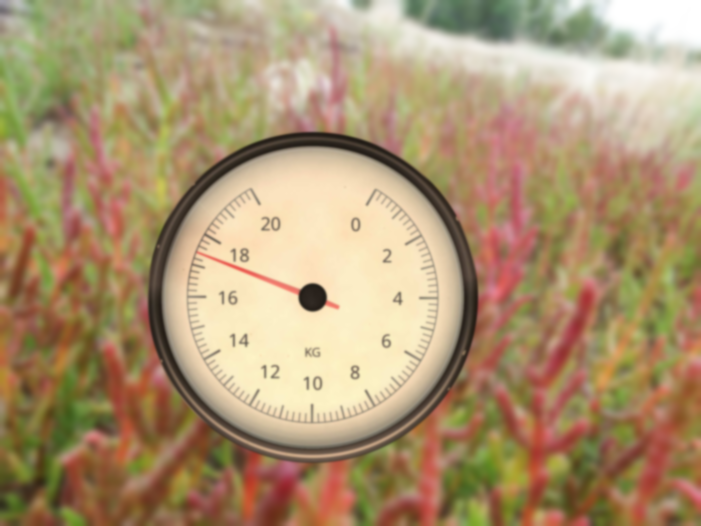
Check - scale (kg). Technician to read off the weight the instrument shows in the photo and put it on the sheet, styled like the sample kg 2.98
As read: kg 17.4
